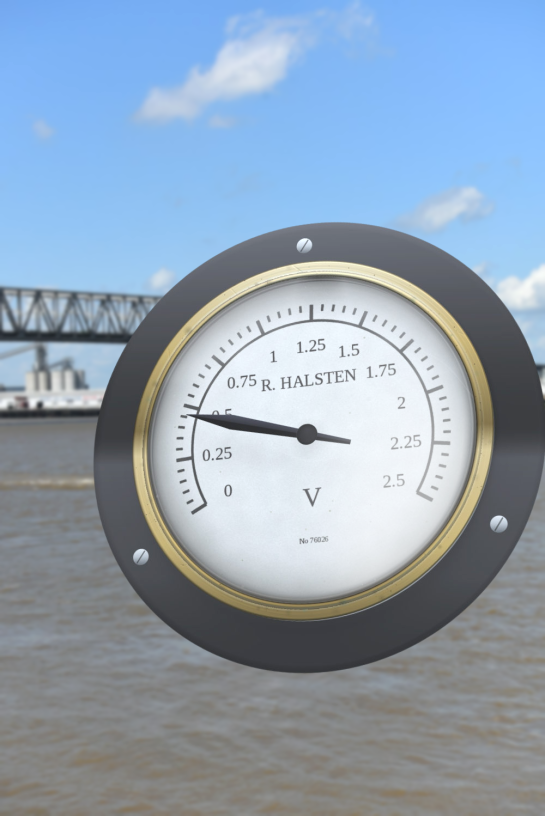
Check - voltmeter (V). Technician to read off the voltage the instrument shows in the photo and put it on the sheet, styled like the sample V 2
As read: V 0.45
